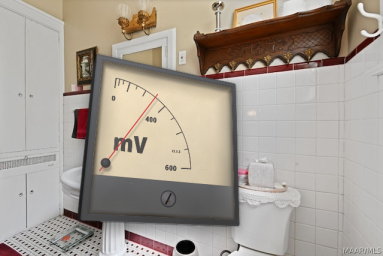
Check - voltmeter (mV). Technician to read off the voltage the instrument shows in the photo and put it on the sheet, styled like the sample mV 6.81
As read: mV 350
